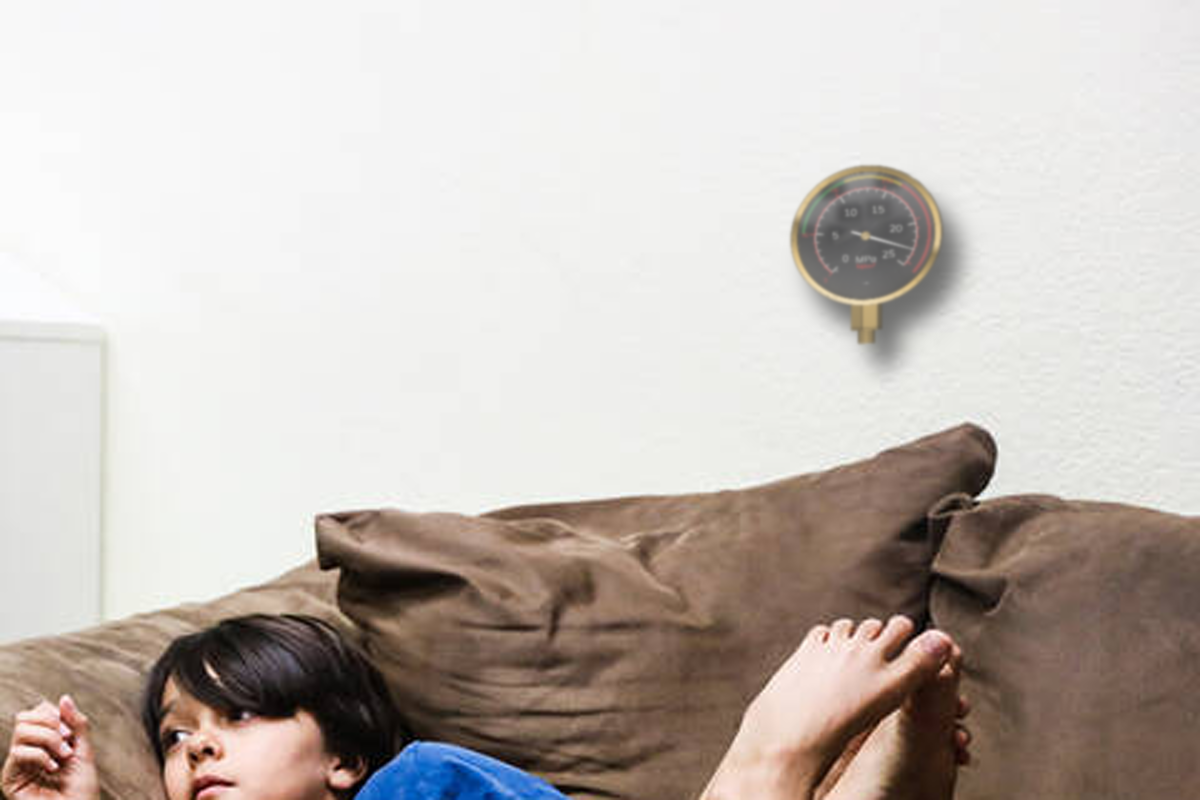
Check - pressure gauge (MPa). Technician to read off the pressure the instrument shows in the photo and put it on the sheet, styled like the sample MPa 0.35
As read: MPa 23
